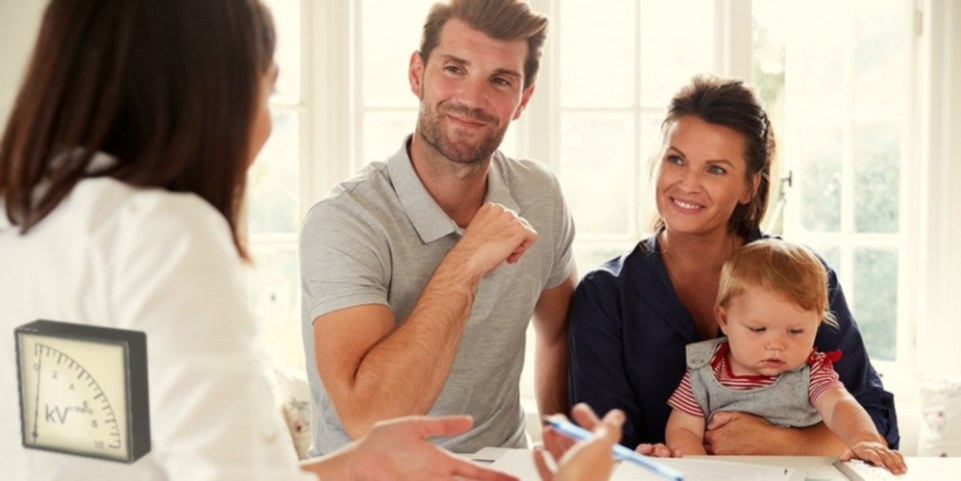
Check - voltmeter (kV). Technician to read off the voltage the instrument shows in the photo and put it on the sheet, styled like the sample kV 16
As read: kV 0.5
